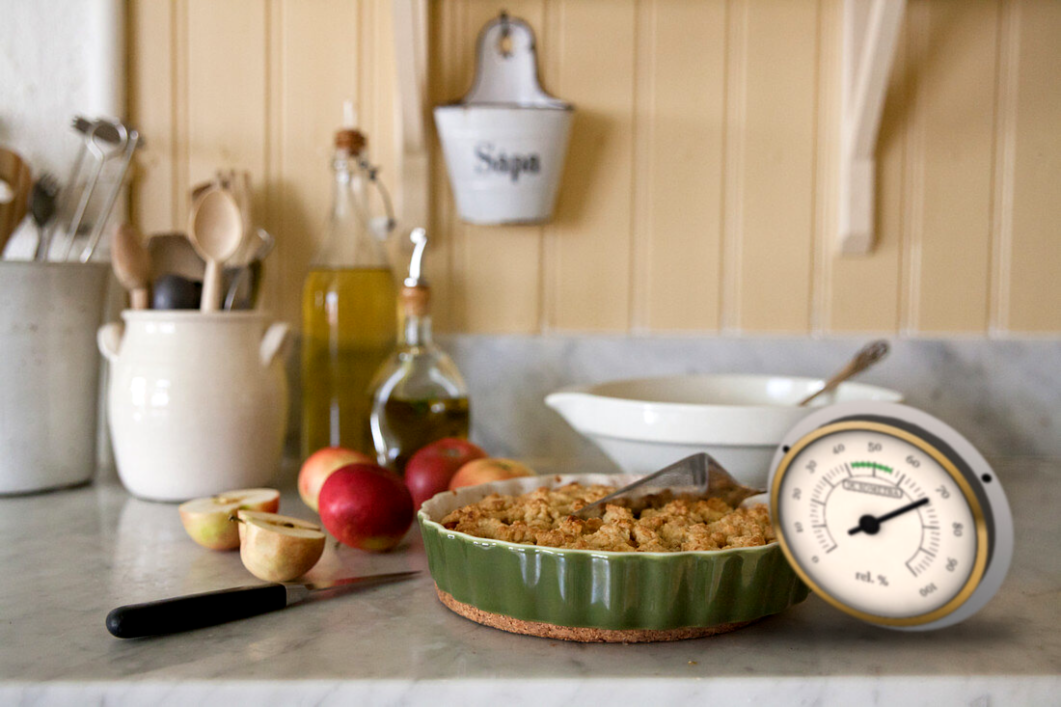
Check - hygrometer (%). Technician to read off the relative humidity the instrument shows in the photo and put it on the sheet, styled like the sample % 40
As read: % 70
